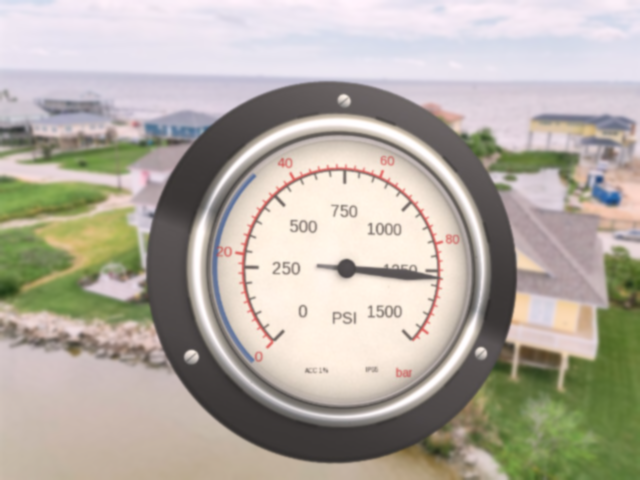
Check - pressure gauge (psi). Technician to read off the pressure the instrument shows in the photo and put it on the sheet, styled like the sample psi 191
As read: psi 1275
